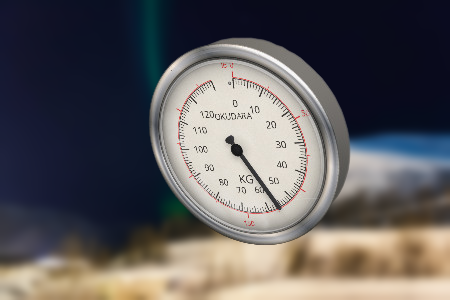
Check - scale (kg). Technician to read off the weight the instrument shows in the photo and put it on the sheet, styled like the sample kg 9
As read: kg 55
